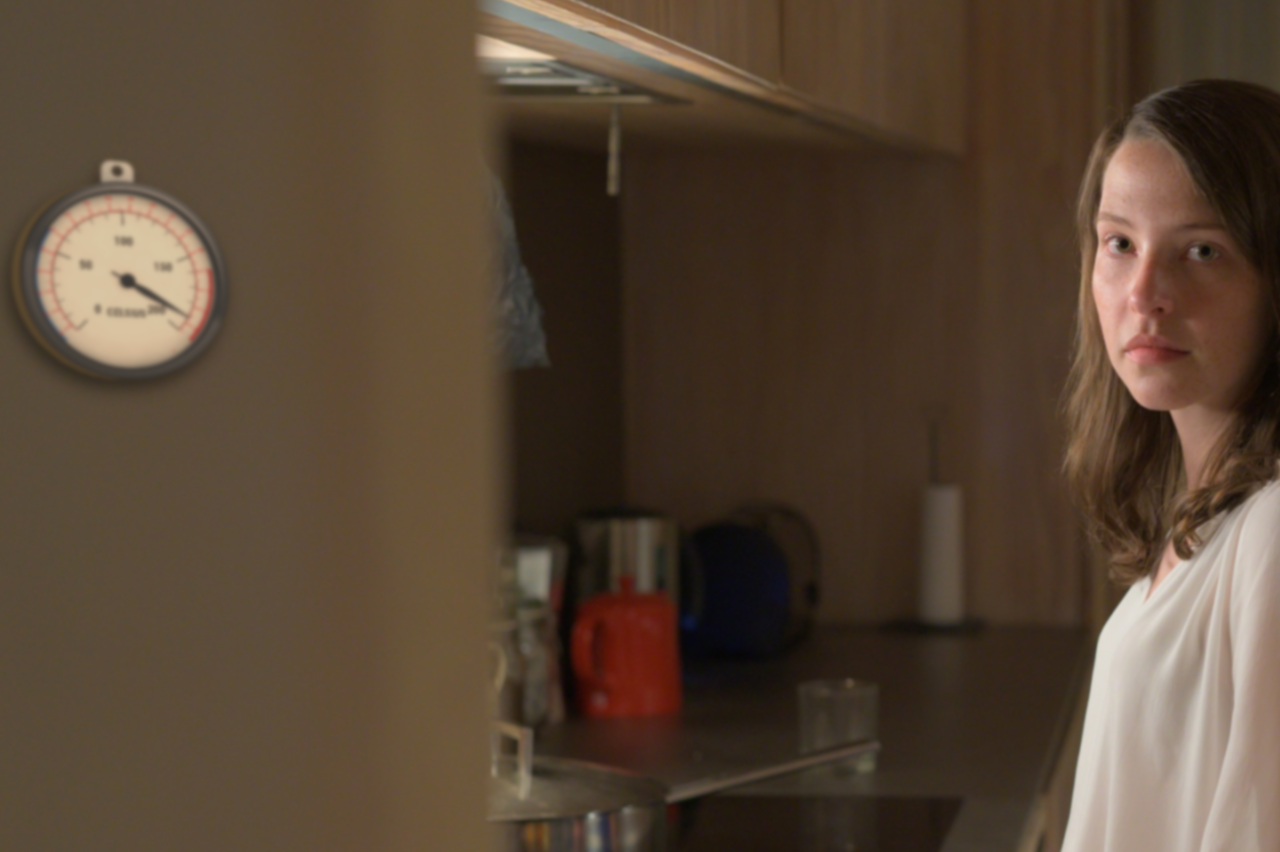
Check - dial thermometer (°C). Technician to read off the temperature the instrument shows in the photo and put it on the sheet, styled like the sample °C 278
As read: °C 190
